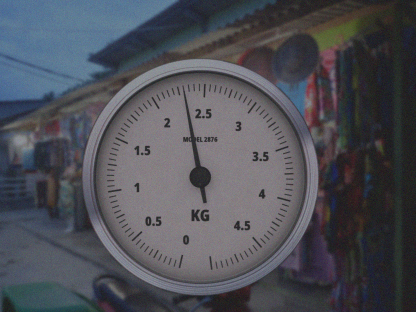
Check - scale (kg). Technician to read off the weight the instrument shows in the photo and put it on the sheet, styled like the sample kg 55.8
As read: kg 2.3
